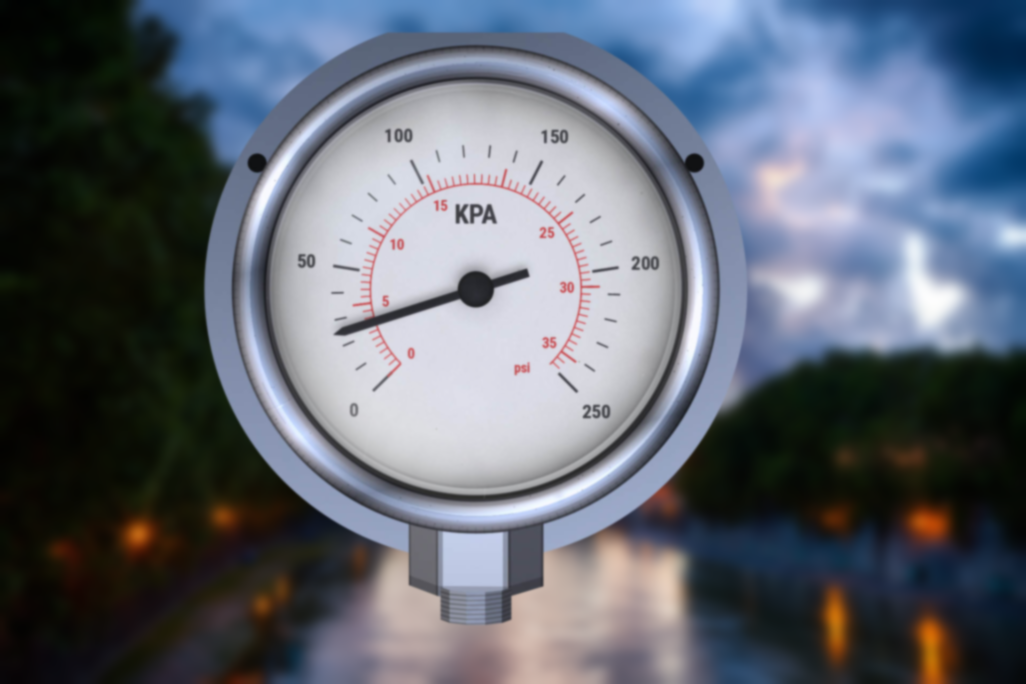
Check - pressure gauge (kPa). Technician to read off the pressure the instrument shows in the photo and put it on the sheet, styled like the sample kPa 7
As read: kPa 25
